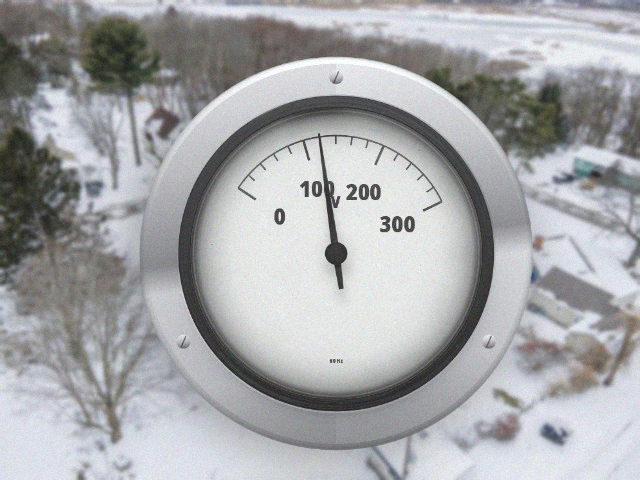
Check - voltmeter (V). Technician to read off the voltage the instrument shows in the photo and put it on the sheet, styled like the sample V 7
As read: V 120
